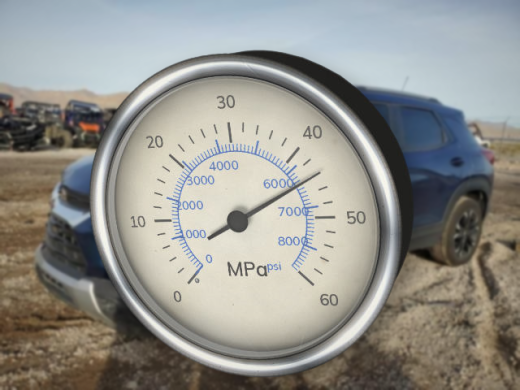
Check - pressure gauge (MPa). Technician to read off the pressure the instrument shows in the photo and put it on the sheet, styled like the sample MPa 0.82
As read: MPa 44
